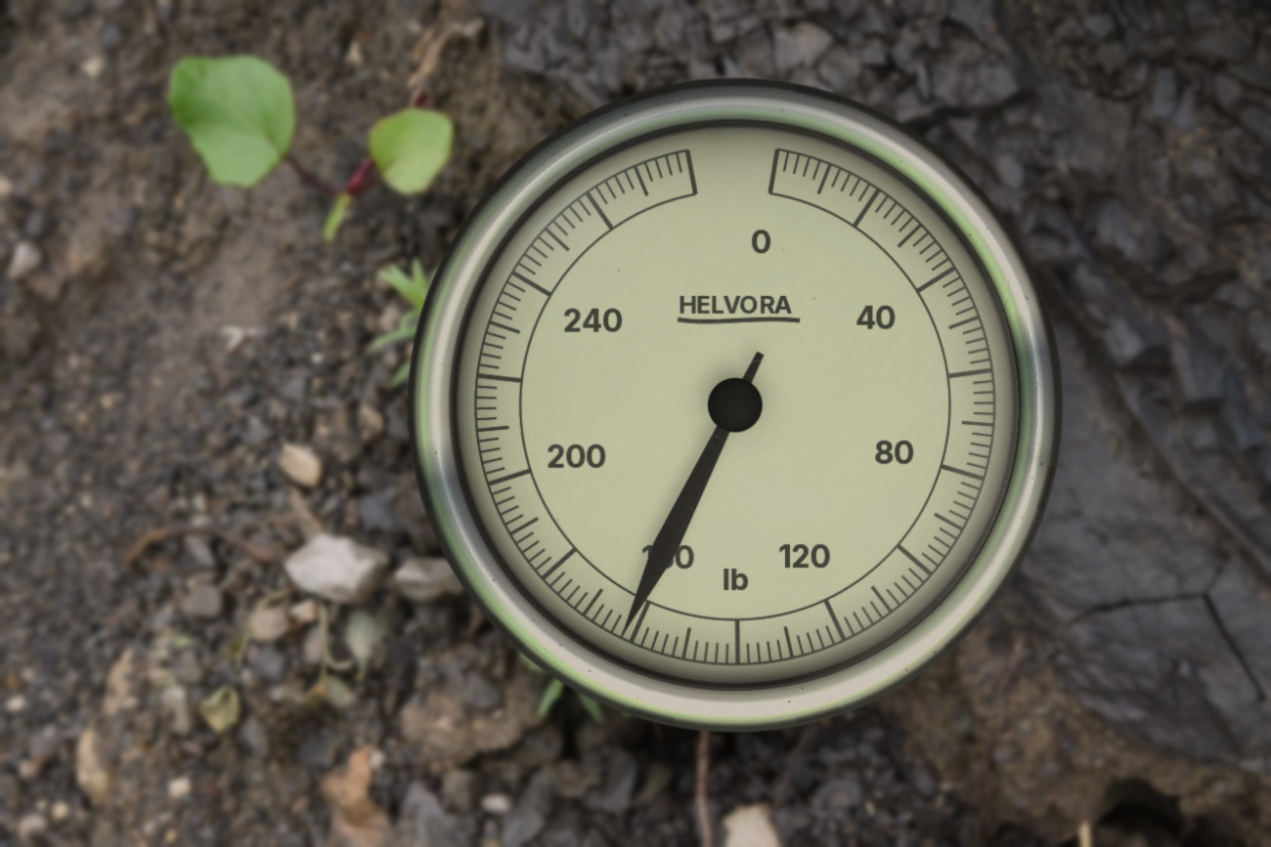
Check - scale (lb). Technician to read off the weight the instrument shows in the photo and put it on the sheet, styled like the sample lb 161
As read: lb 162
